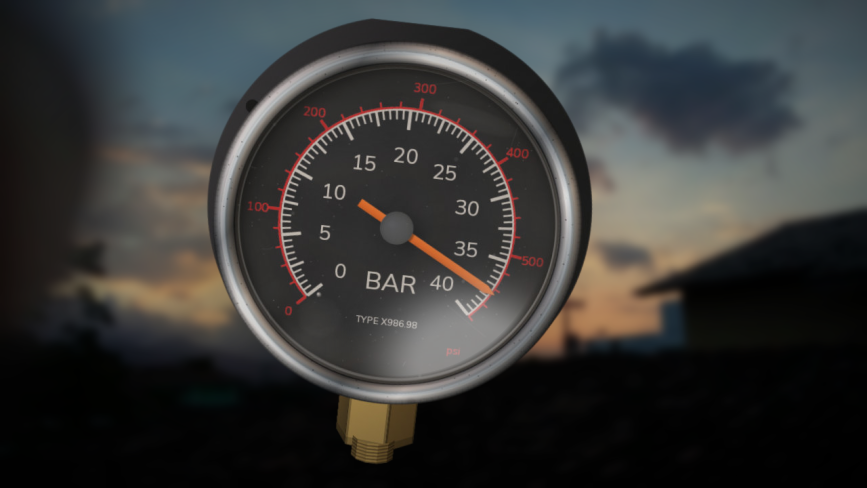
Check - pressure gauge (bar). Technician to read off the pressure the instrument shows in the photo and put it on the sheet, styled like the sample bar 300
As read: bar 37.5
